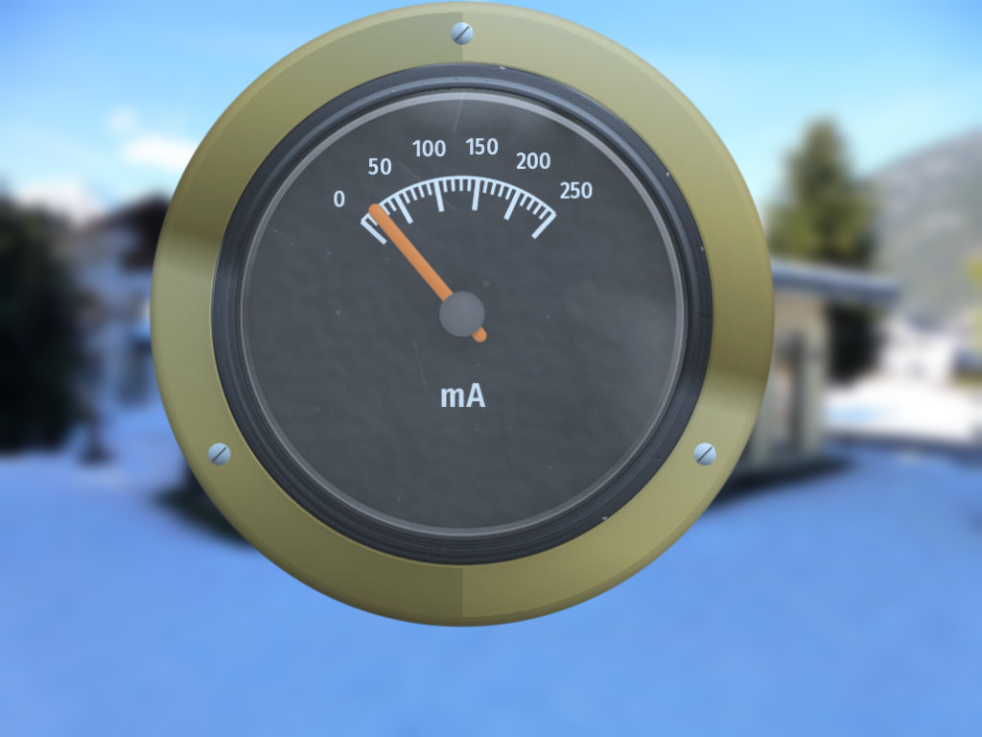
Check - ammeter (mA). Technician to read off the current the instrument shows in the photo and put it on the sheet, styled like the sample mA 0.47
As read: mA 20
